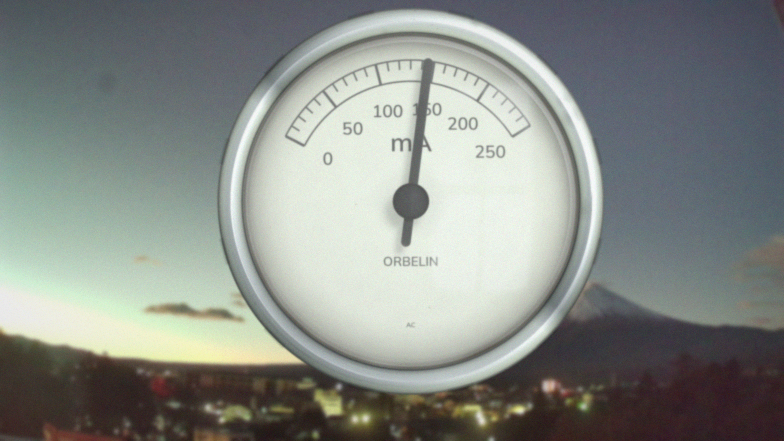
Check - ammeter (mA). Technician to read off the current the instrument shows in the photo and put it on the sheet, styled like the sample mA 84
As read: mA 145
